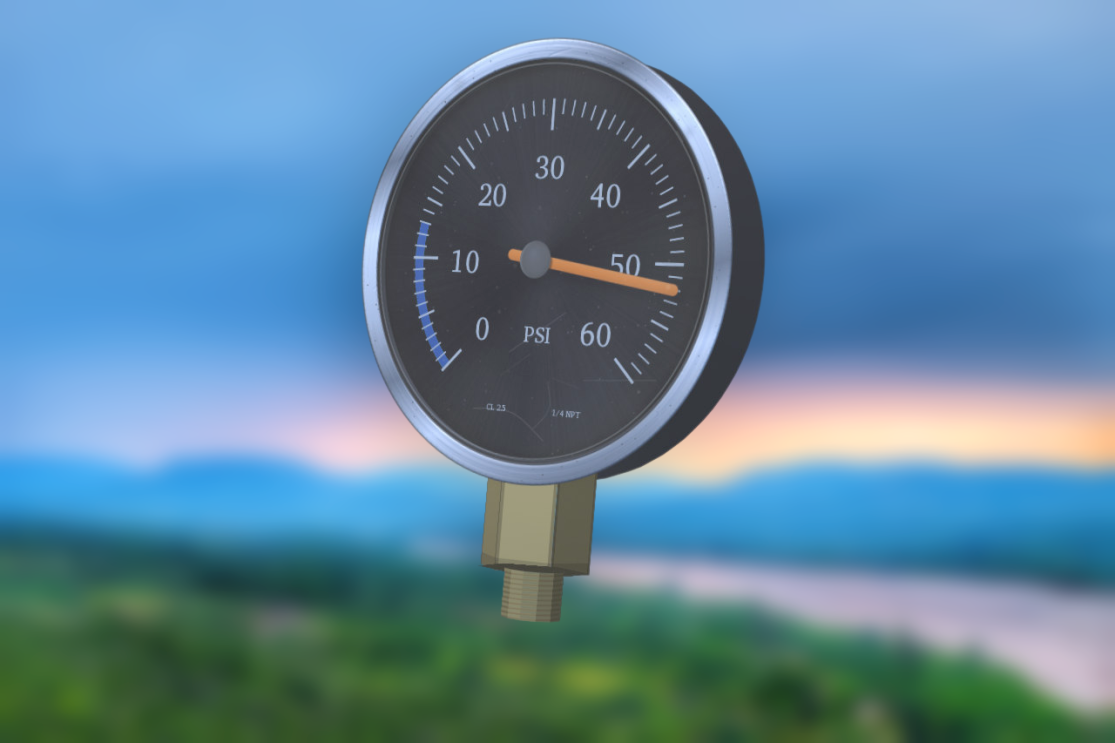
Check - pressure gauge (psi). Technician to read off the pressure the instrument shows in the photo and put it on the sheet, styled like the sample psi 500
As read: psi 52
